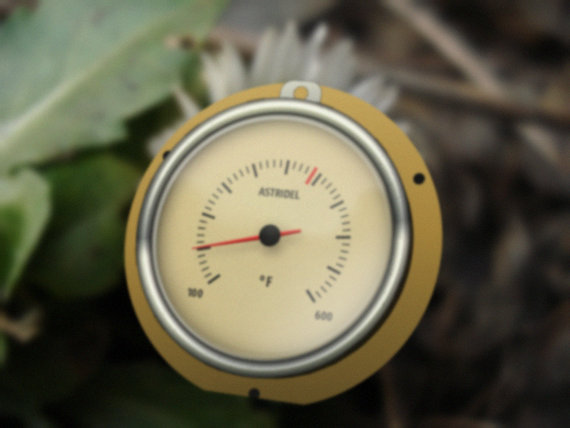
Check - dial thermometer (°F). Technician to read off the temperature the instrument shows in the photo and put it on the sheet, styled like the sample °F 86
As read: °F 150
